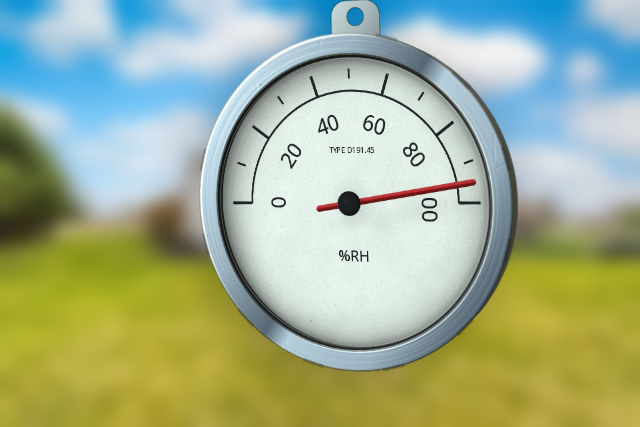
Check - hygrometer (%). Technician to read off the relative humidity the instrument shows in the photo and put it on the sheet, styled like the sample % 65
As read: % 95
